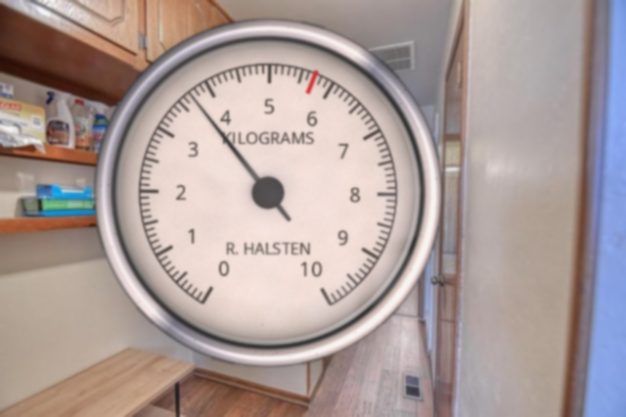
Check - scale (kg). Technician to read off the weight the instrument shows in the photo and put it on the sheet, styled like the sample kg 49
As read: kg 3.7
